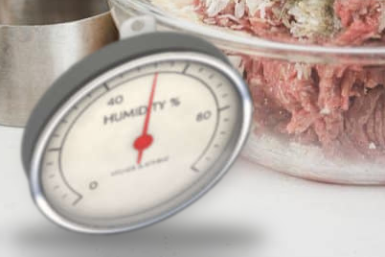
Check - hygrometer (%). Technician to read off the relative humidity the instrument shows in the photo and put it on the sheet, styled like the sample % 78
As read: % 52
